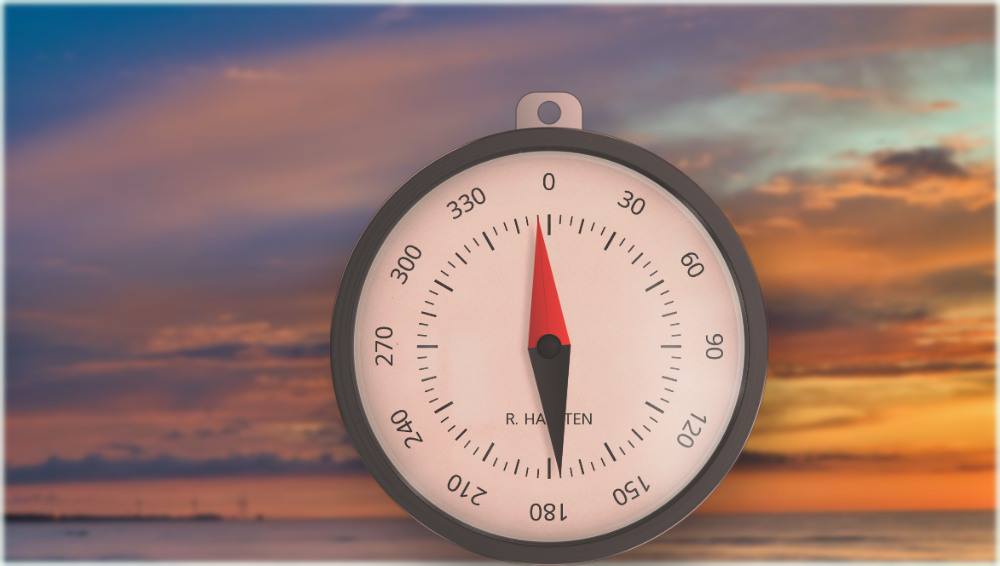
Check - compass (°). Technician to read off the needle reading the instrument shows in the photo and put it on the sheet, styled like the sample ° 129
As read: ° 355
